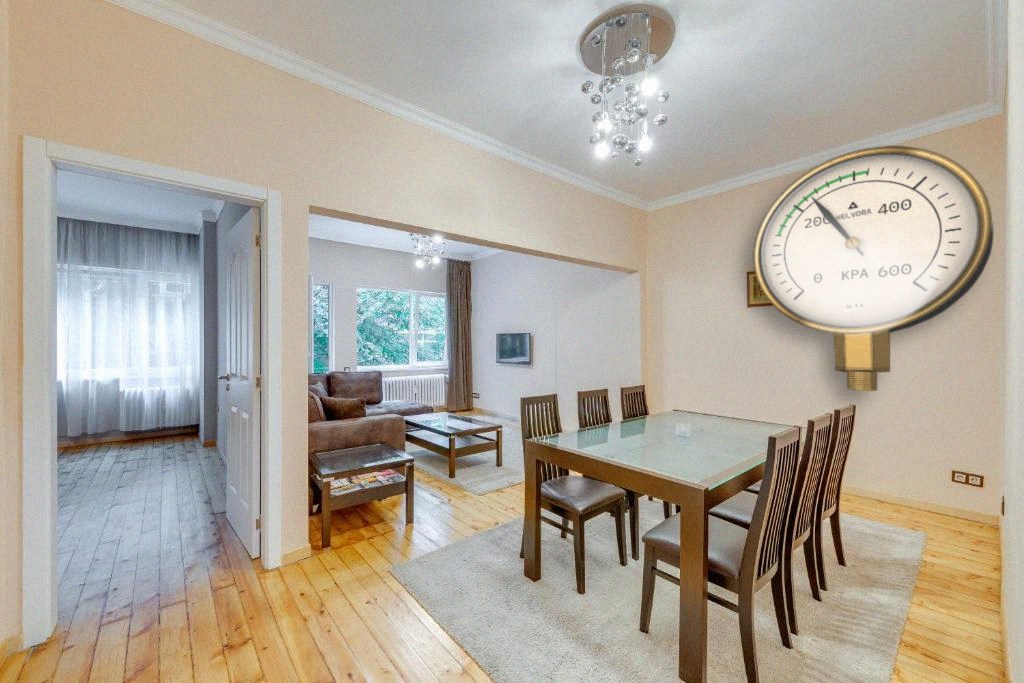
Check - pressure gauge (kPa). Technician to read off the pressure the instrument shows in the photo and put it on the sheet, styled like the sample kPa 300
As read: kPa 230
